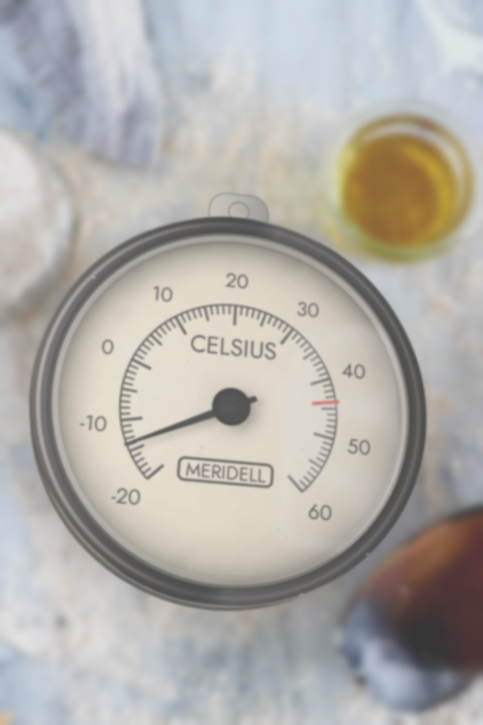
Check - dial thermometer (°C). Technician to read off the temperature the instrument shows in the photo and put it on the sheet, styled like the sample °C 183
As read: °C -14
